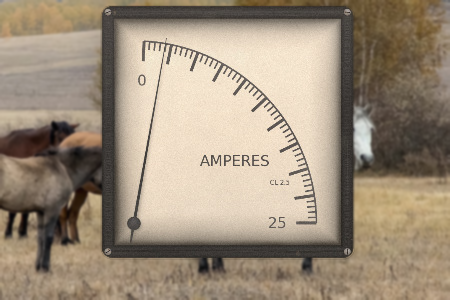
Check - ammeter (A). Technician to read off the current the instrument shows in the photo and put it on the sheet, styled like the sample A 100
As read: A 2
